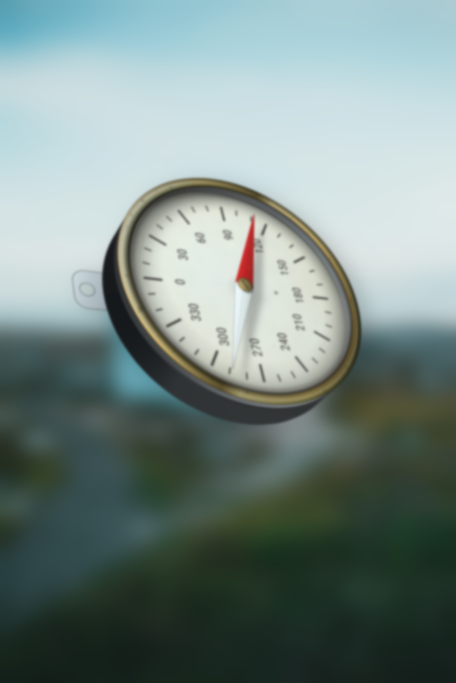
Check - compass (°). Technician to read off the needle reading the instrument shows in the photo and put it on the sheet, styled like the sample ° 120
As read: ° 110
